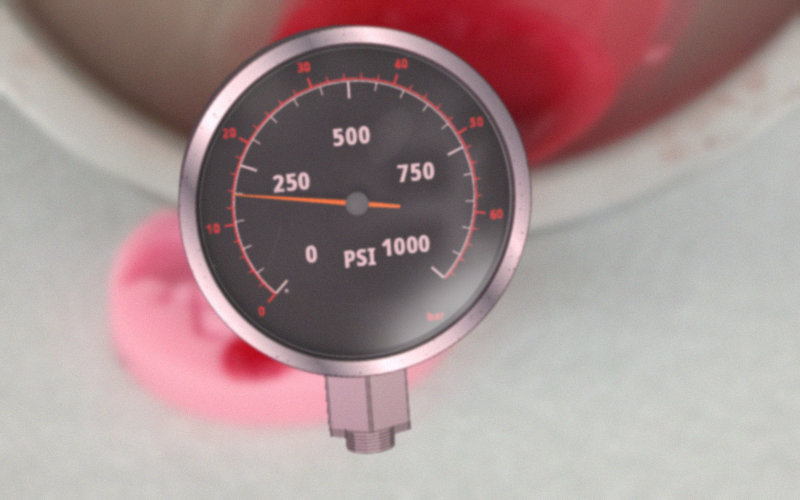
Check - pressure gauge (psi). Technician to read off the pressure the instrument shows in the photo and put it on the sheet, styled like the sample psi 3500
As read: psi 200
